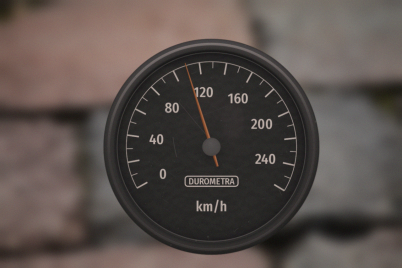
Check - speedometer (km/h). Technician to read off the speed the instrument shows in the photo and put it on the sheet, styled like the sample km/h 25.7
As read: km/h 110
